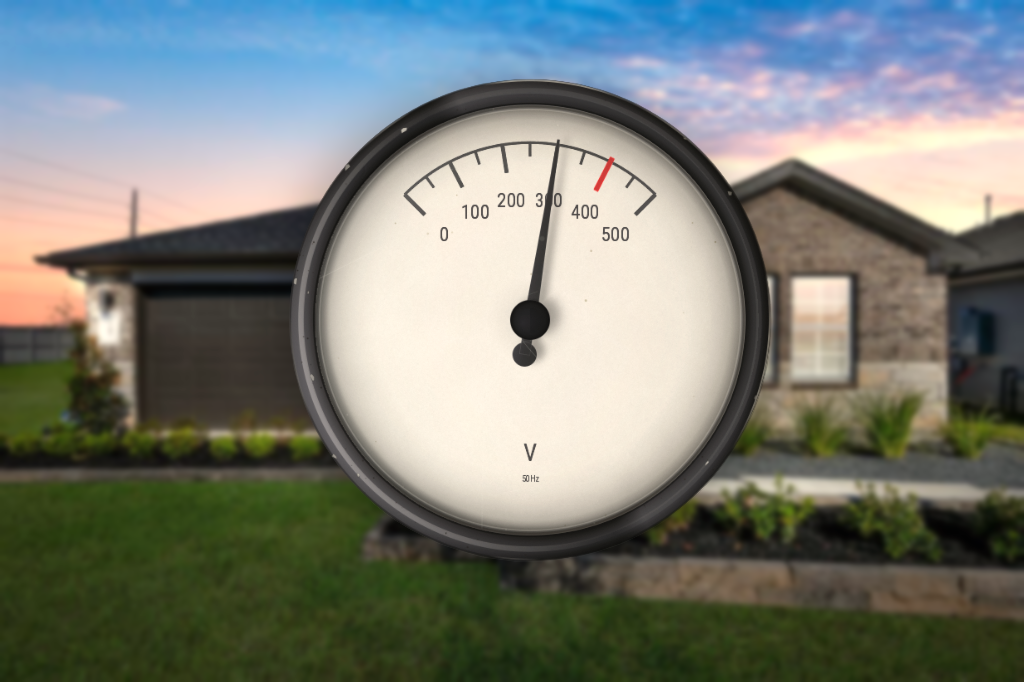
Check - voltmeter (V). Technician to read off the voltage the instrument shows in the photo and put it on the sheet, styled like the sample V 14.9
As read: V 300
